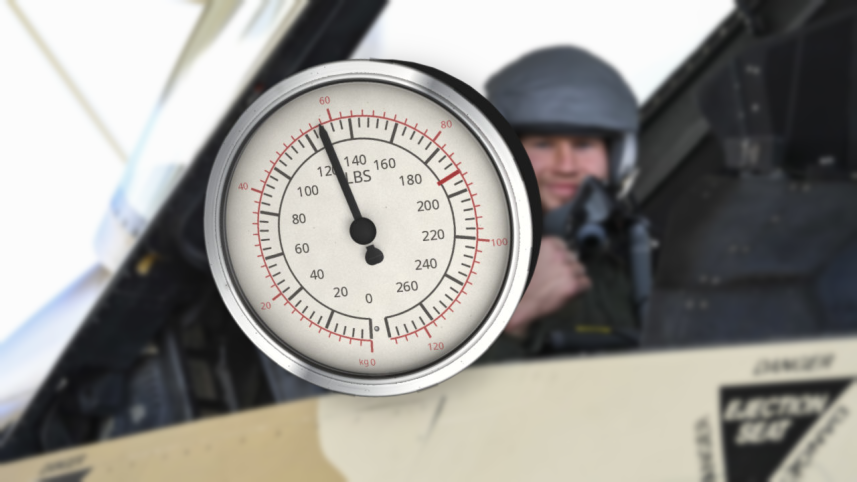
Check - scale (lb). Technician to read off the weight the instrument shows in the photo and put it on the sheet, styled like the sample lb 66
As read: lb 128
